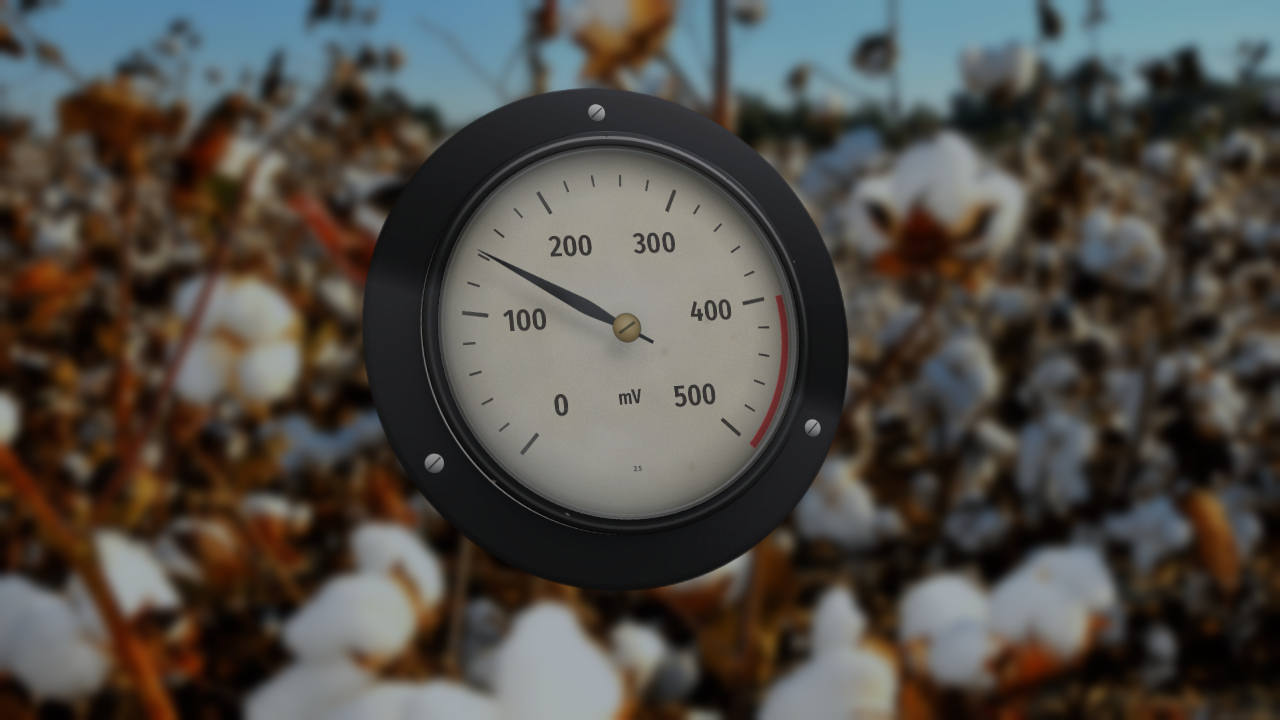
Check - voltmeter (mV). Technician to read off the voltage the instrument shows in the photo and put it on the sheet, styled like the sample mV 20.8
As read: mV 140
